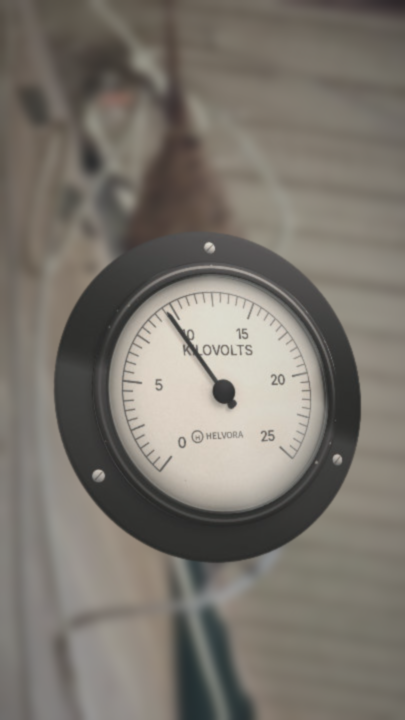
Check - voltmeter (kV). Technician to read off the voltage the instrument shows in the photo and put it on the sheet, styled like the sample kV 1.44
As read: kV 9.5
